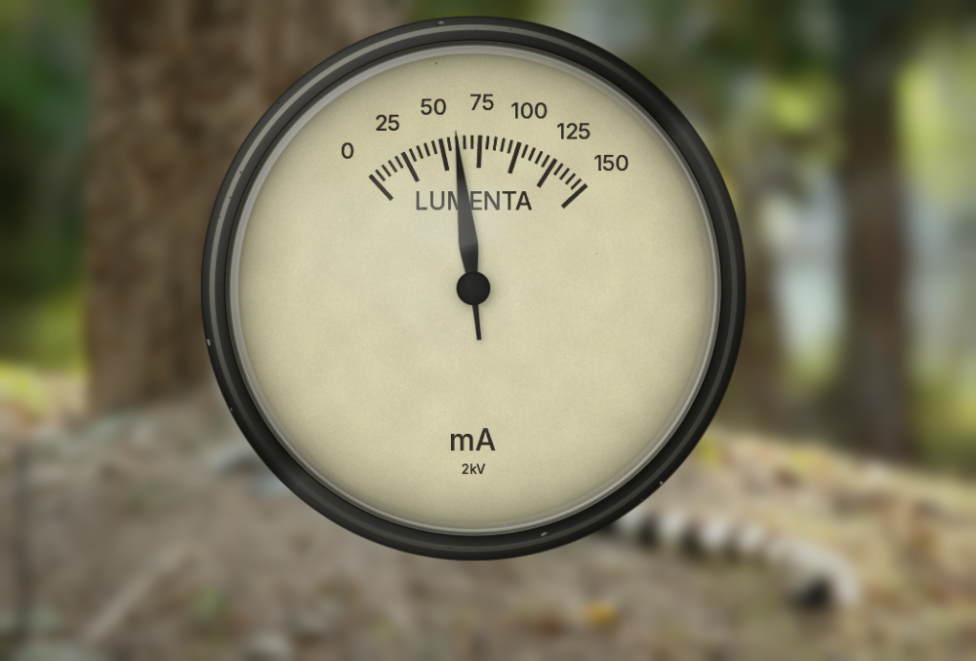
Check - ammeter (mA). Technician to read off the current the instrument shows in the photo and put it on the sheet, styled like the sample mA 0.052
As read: mA 60
